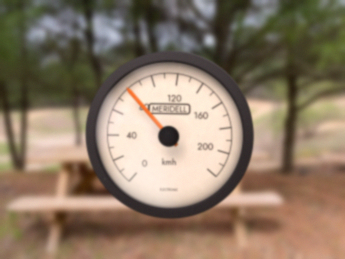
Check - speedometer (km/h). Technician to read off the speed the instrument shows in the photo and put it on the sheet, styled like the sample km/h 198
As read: km/h 80
